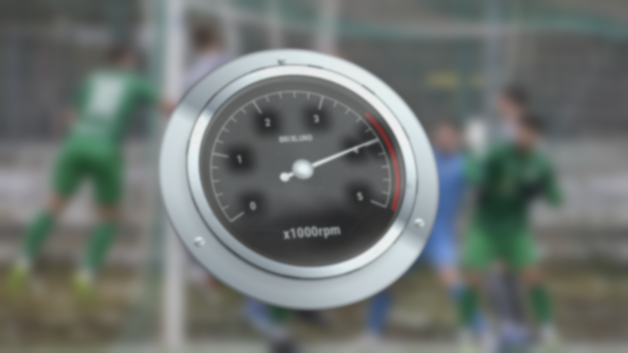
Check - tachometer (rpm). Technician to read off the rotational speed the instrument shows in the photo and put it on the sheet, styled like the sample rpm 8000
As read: rpm 4000
